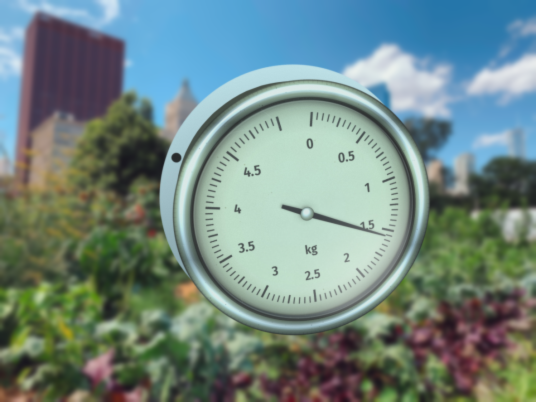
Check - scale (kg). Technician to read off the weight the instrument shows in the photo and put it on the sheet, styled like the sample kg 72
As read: kg 1.55
